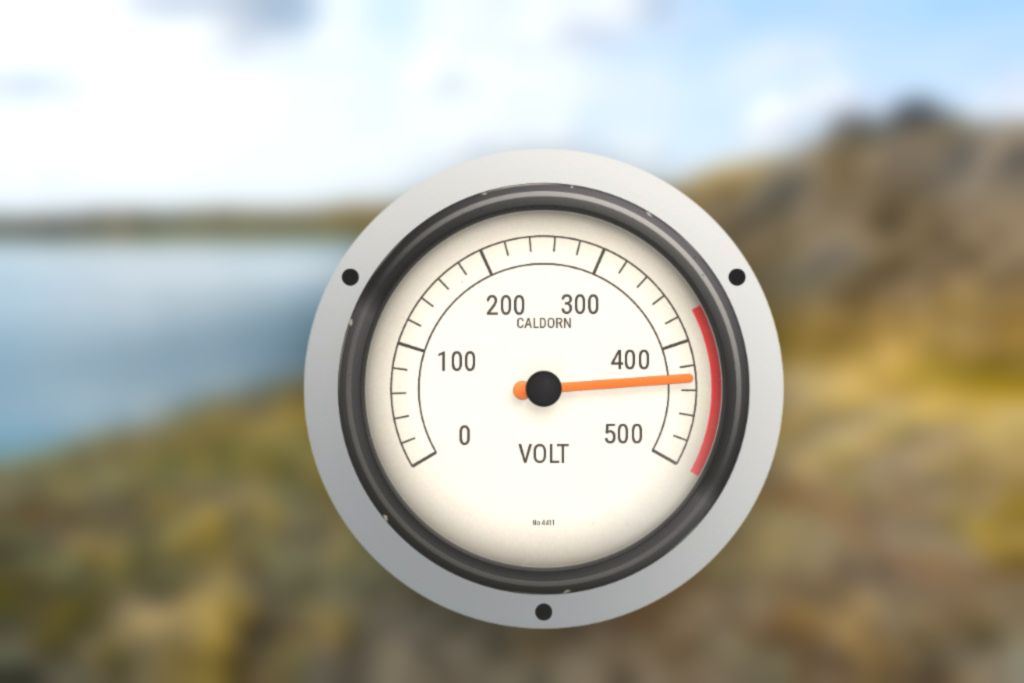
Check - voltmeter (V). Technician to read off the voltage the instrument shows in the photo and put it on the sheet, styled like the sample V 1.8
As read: V 430
